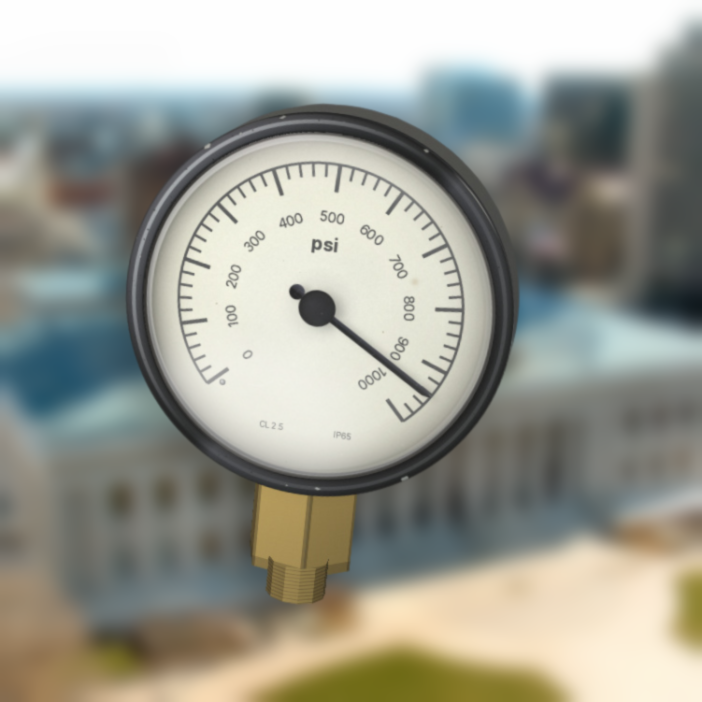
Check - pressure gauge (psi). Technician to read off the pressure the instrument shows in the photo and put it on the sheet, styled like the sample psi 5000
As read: psi 940
